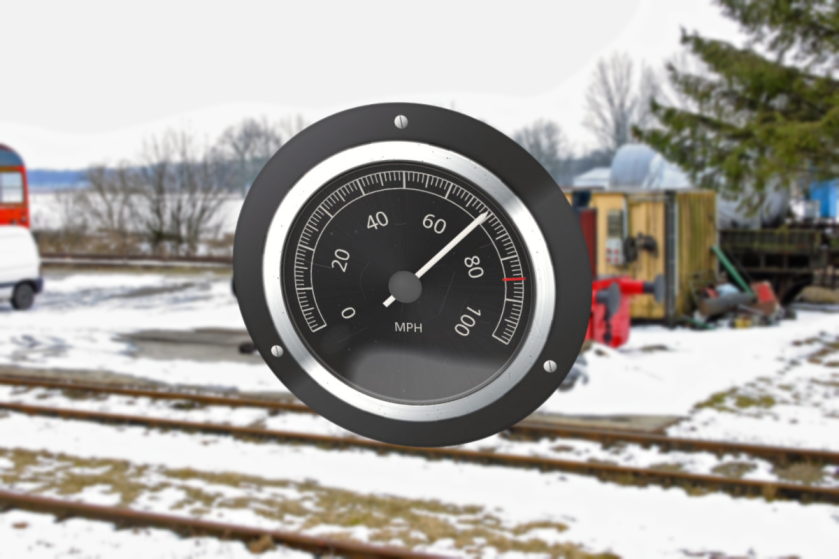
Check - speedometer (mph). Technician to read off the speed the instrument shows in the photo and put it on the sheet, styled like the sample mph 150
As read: mph 69
